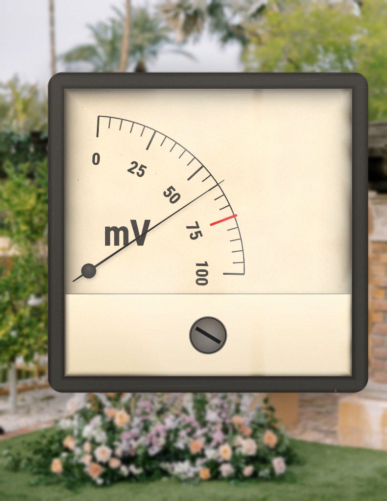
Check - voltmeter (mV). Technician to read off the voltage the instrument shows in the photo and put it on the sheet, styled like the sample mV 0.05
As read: mV 60
